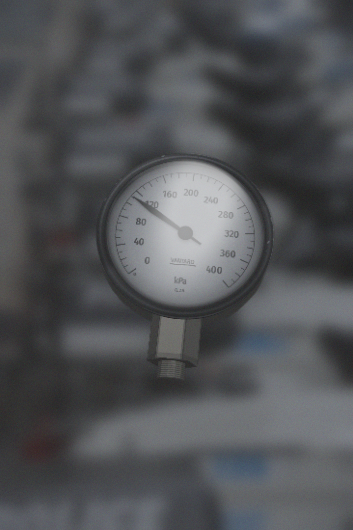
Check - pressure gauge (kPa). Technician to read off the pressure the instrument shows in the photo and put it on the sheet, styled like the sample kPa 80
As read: kPa 110
